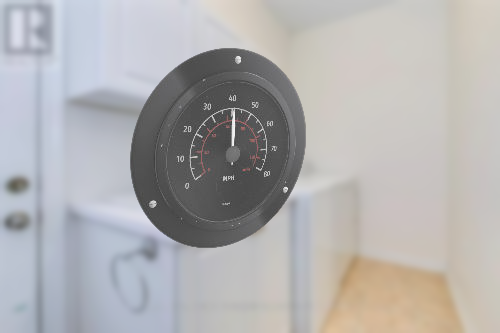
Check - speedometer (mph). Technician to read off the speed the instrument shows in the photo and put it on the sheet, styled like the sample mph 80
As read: mph 40
